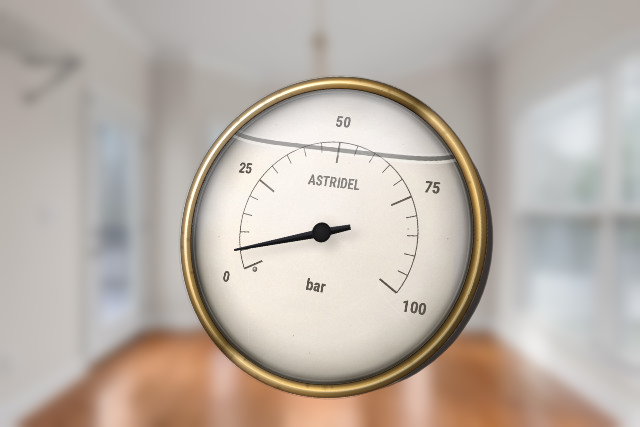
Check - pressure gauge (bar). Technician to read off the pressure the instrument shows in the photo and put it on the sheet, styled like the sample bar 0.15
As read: bar 5
